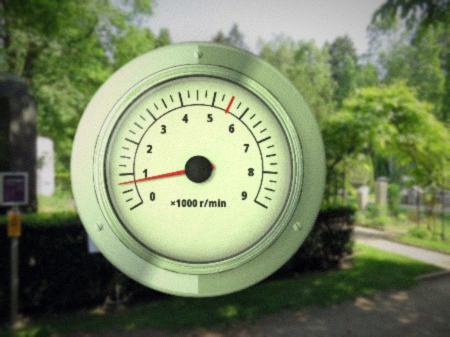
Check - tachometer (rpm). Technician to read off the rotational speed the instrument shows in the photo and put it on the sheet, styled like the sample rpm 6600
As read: rpm 750
